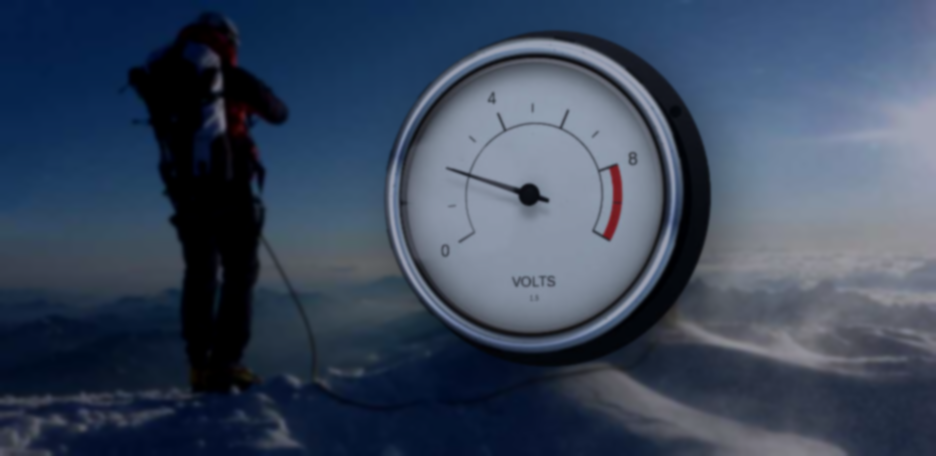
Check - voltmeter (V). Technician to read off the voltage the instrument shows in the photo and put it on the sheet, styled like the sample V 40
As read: V 2
